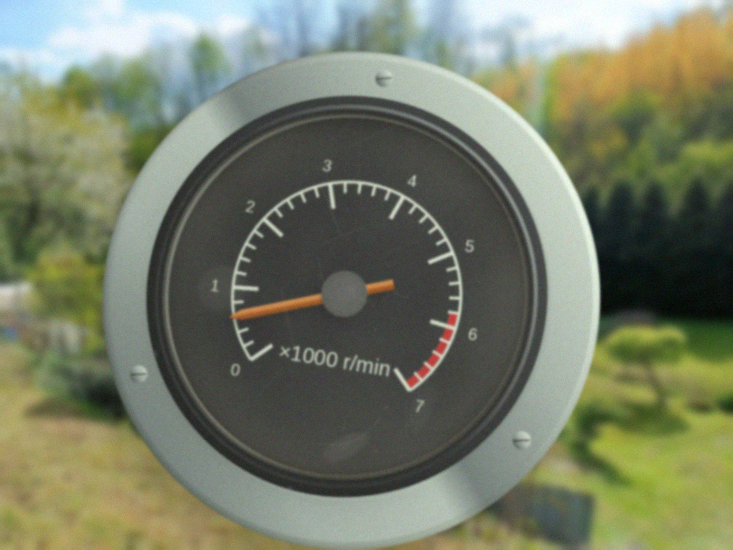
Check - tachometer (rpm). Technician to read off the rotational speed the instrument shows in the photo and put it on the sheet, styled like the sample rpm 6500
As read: rpm 600
